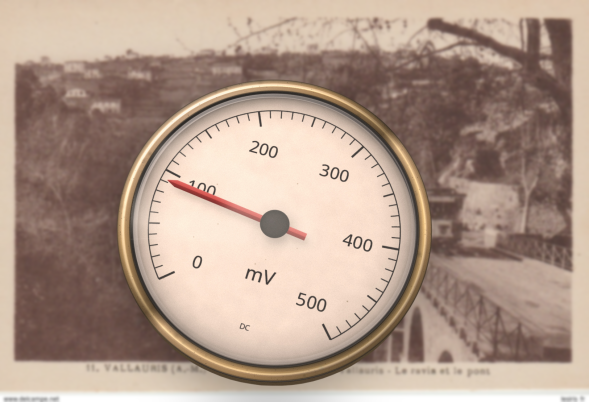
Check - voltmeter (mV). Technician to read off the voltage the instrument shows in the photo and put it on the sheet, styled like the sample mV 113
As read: mV 90
